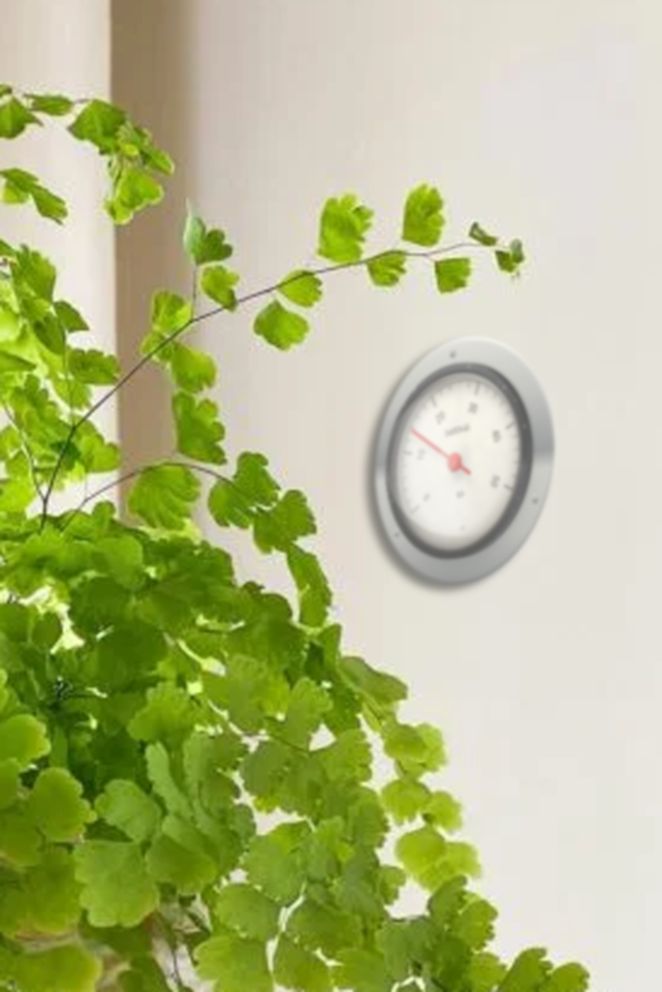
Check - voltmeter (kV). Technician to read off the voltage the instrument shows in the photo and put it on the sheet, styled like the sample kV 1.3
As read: kV 14
